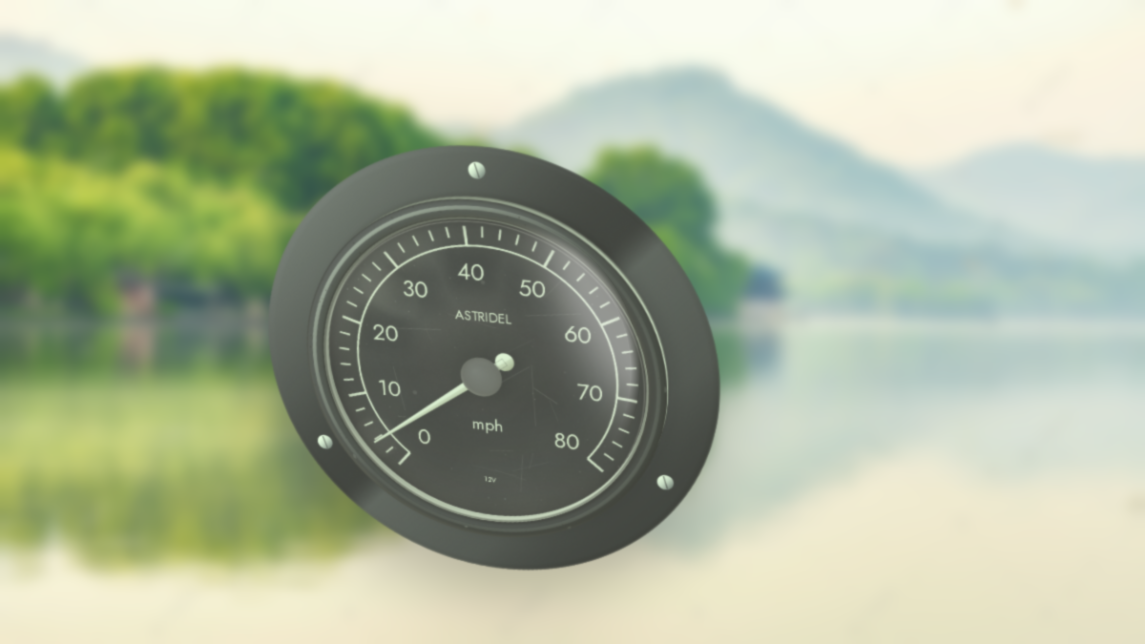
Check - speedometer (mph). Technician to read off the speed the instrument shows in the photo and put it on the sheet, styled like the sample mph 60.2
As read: mph 4
